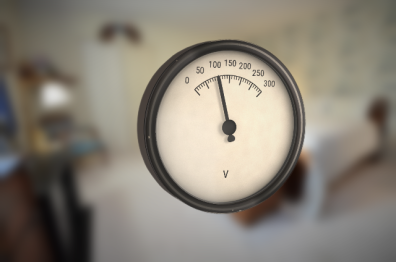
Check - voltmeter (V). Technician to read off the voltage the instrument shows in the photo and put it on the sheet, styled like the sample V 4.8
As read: V 100
